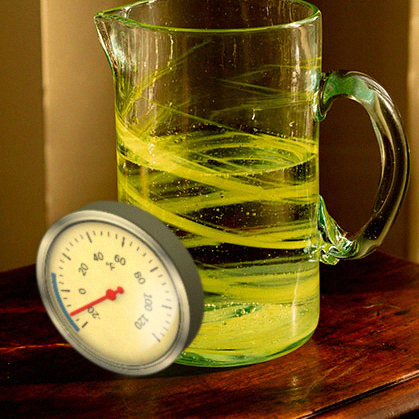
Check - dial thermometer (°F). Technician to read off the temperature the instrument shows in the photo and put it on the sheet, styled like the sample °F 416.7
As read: °F -12
